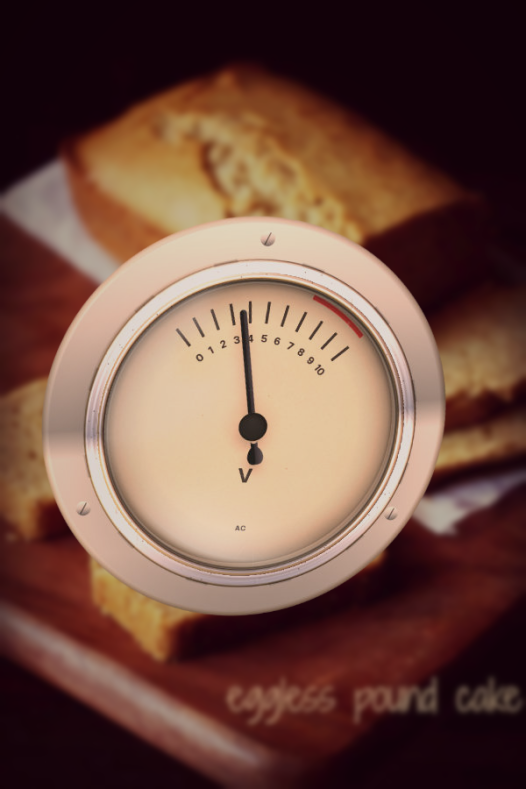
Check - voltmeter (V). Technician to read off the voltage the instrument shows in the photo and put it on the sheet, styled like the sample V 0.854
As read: V 3.5
